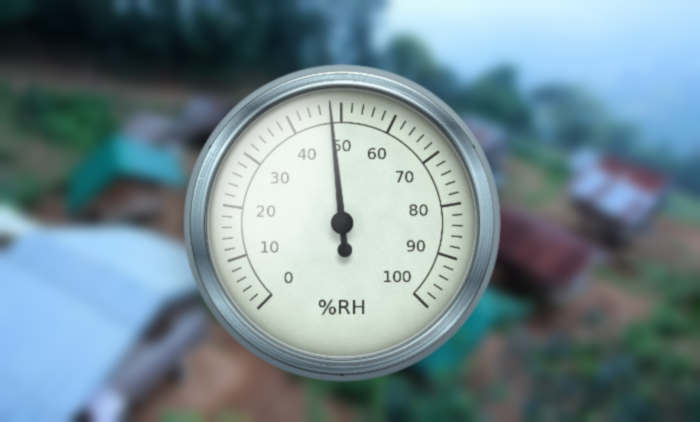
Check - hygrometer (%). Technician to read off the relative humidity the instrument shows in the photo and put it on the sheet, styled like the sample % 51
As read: % 48
